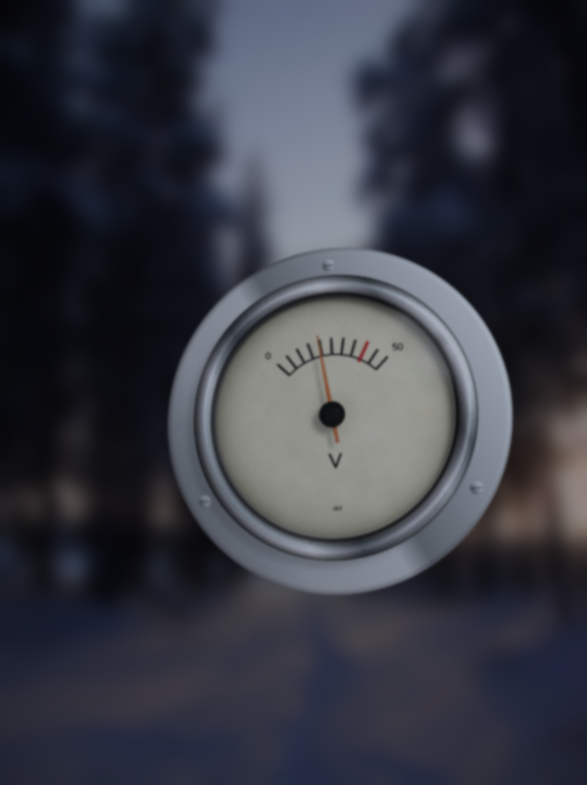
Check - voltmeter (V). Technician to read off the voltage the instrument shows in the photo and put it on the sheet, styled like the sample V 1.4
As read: V 20
